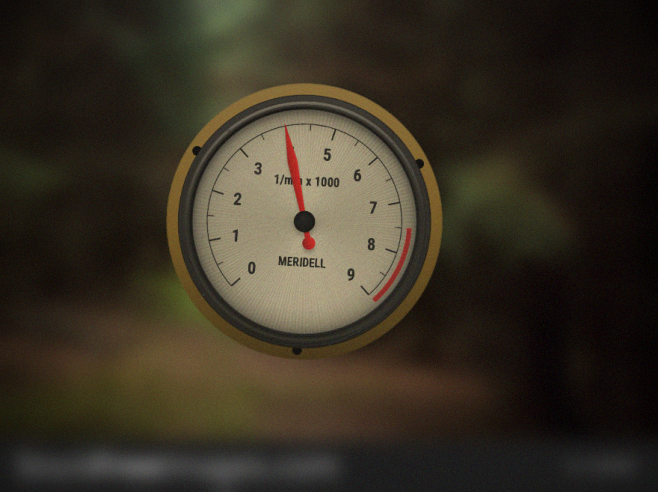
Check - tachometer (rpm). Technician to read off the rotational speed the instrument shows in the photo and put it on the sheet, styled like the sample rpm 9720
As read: rpm 4000
